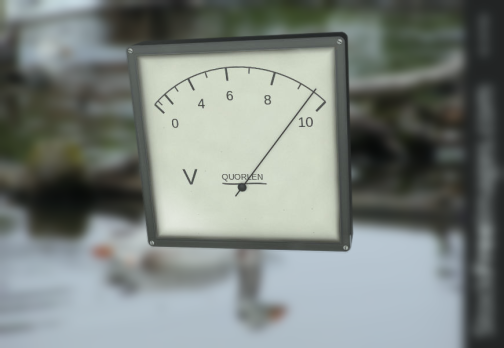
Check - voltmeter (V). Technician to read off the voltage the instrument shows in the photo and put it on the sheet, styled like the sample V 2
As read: V 9.5
